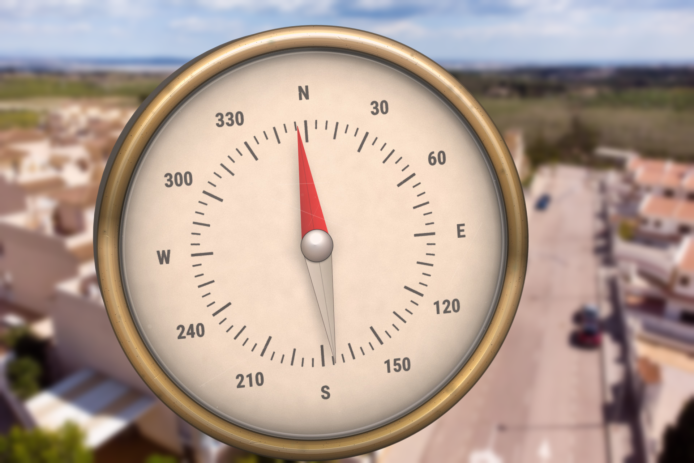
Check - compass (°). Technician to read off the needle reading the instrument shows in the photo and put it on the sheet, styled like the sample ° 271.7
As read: ° 355
